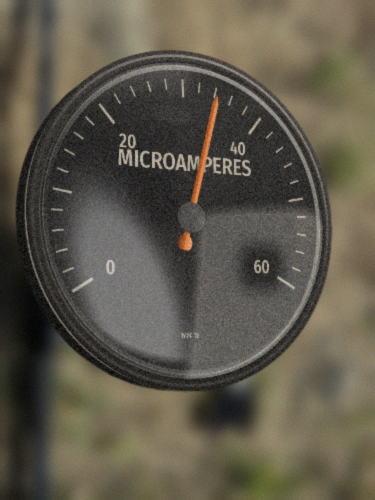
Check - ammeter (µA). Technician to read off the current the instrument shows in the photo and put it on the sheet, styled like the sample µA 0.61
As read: µA 34
